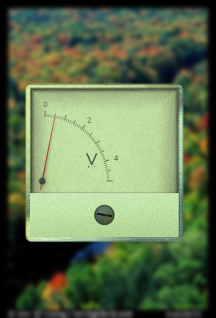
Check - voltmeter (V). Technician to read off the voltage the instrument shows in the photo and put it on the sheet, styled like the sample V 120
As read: V 0.5
